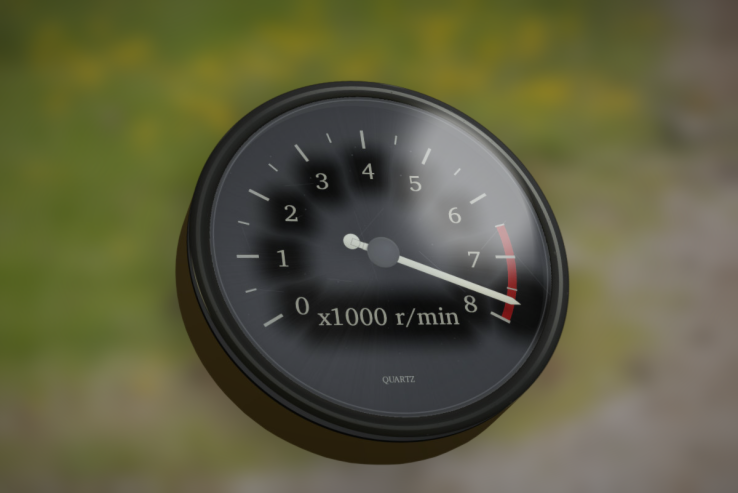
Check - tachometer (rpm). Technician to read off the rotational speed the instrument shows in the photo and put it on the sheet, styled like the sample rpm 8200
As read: rpm 7750
